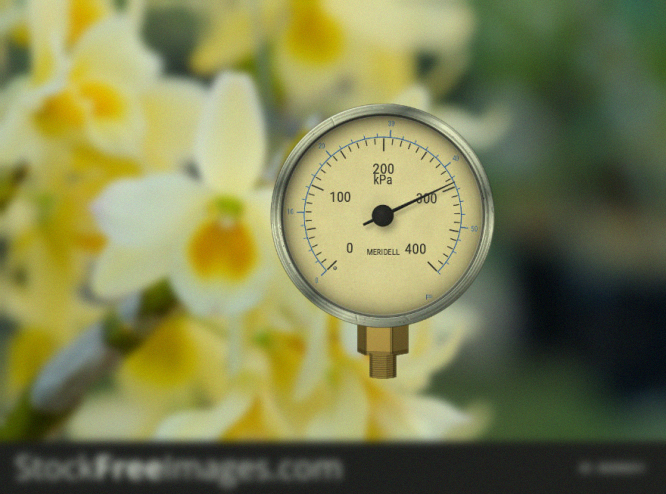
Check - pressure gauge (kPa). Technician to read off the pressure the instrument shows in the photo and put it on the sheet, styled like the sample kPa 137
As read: kPa 295
